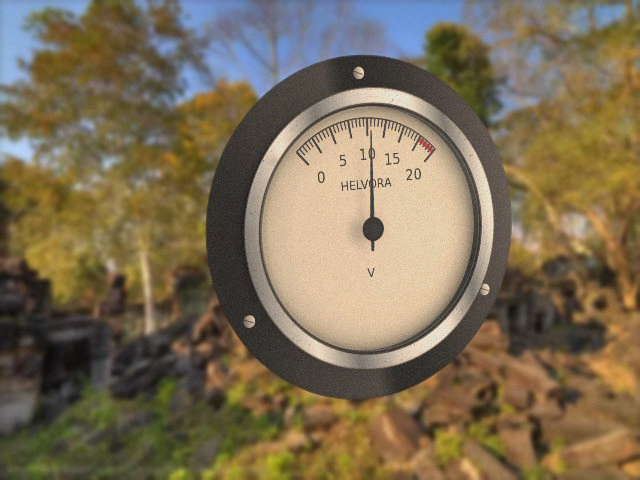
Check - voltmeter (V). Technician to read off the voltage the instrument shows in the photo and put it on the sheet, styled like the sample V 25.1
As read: V 10
